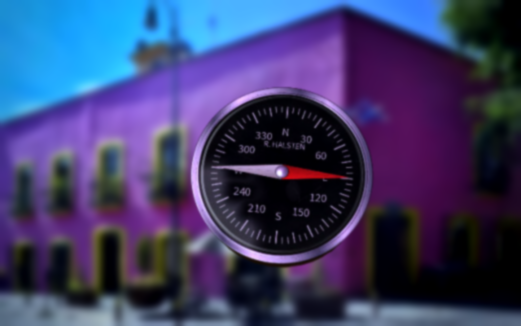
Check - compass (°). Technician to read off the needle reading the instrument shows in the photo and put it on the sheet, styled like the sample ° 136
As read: ° 90
